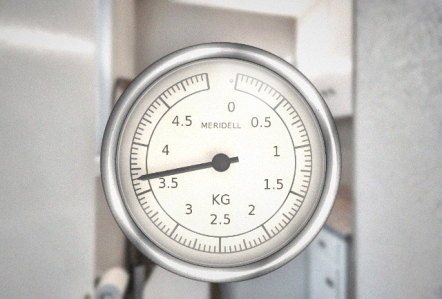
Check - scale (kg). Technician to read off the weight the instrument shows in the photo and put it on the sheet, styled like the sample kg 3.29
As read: kg 3.65
